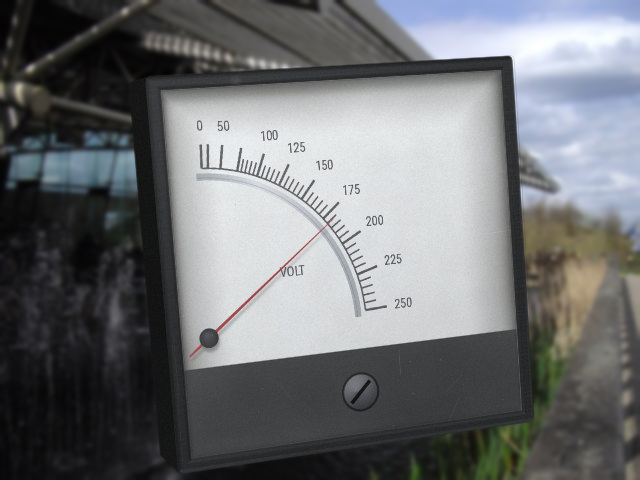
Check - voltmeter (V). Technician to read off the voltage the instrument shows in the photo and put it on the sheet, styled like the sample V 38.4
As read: V 180
